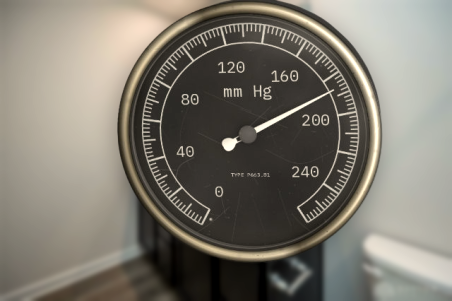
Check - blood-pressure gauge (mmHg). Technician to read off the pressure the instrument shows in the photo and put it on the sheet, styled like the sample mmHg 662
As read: mmHg 186
